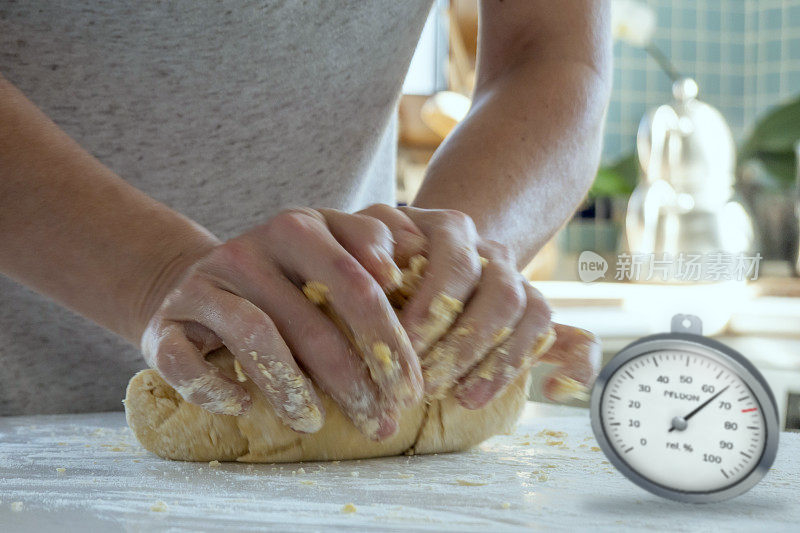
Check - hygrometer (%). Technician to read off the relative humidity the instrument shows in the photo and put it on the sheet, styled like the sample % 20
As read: % 64
